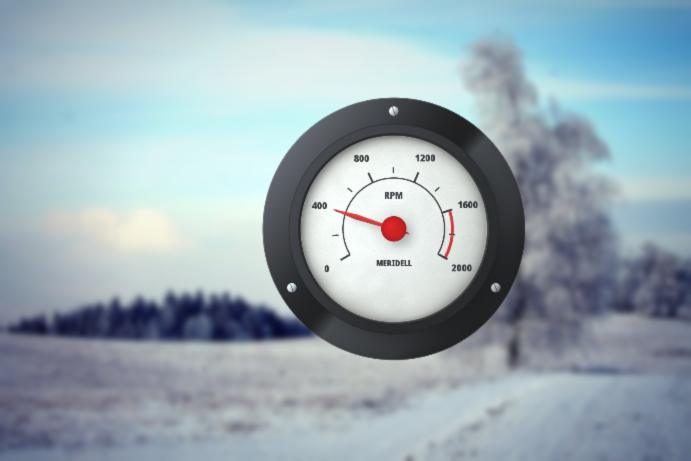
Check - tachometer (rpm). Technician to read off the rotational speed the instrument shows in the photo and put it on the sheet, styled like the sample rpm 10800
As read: rpm 400
